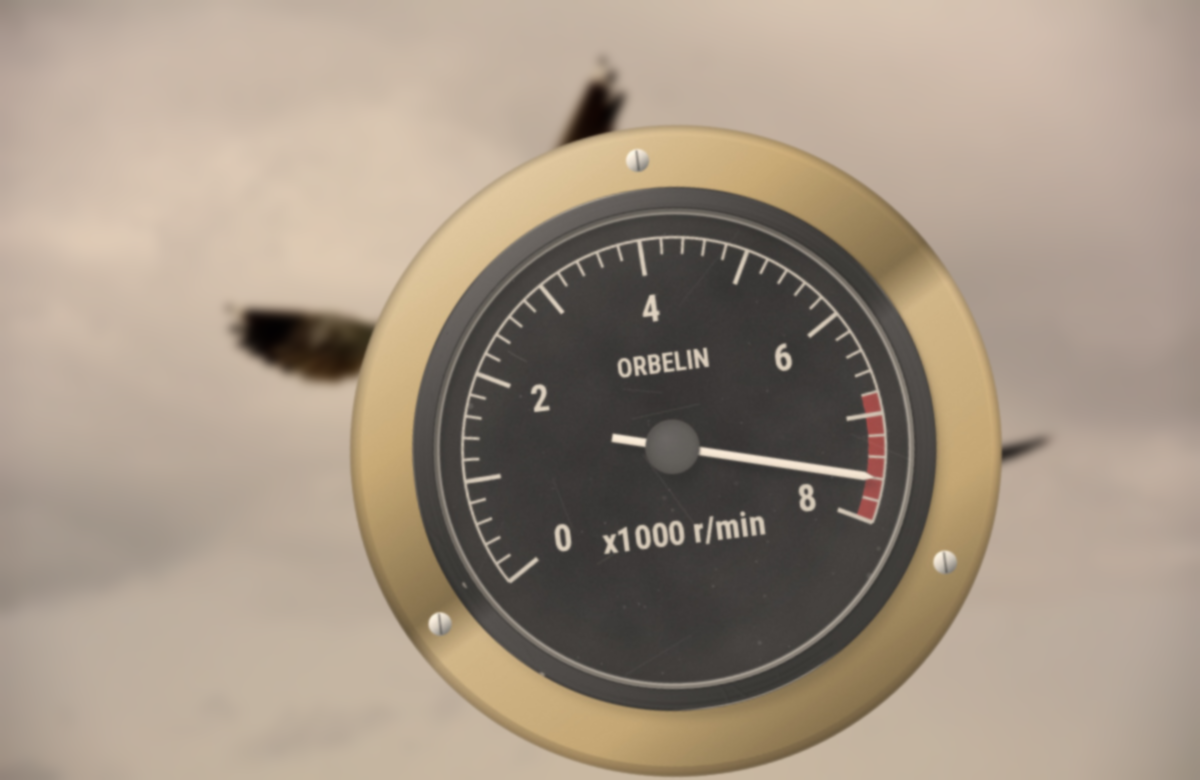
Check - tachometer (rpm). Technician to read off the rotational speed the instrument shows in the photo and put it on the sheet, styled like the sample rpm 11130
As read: rpm 7600
